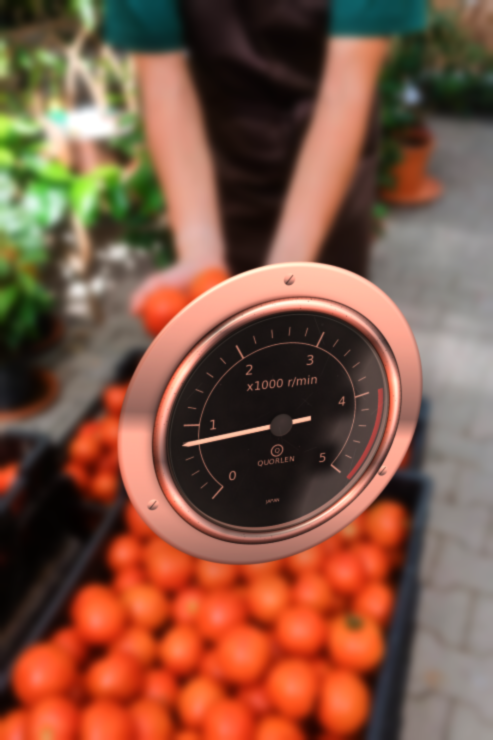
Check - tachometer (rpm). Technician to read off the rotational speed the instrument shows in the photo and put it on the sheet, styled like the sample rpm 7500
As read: rpm 800
